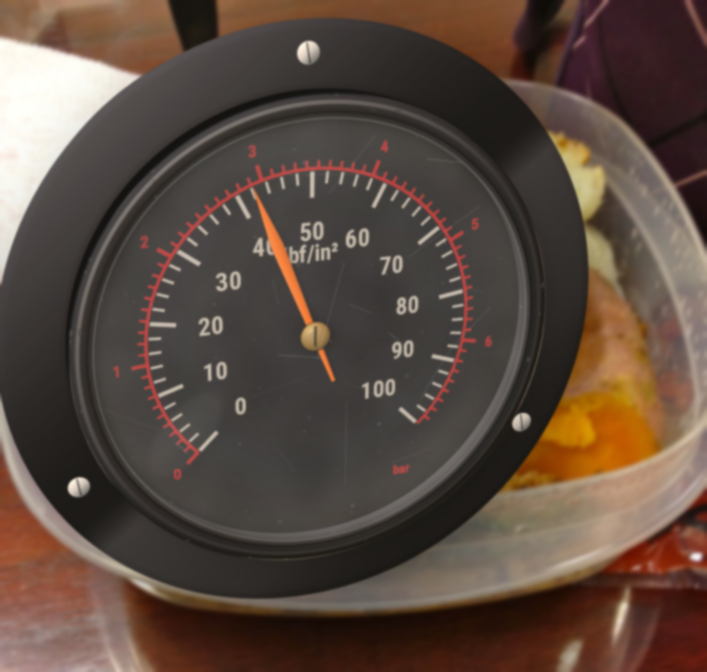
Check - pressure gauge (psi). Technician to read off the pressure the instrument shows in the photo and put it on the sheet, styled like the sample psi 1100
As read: psi 42
